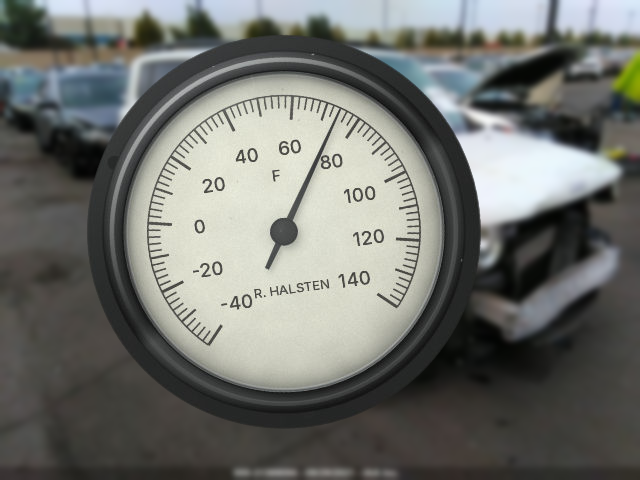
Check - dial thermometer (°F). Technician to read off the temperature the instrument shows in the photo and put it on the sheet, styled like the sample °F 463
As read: °F 74
